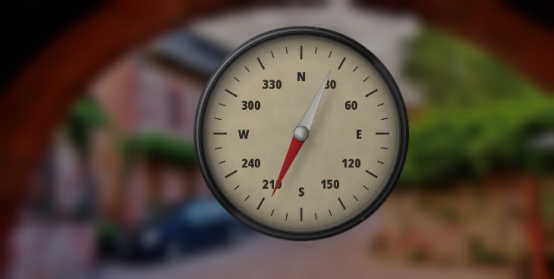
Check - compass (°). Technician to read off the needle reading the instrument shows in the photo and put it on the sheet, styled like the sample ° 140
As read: ° 205
